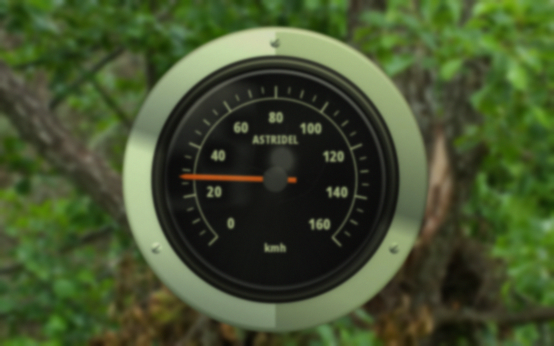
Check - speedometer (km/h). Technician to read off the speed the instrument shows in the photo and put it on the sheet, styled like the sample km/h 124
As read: km/h 27.5
